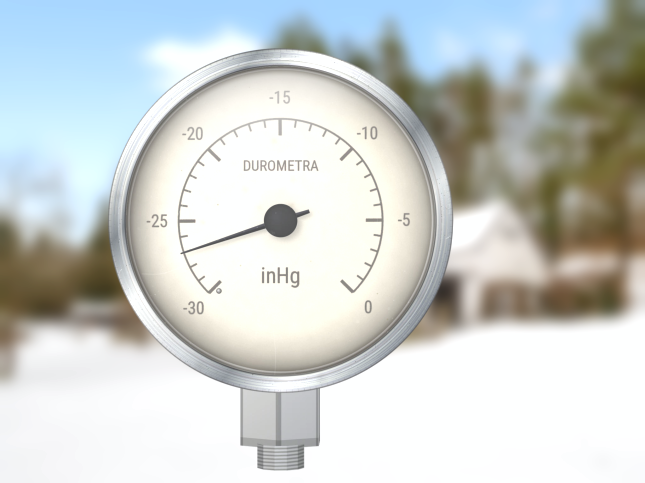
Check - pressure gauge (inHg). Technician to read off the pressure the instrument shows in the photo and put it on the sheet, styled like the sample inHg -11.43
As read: inHg -27
